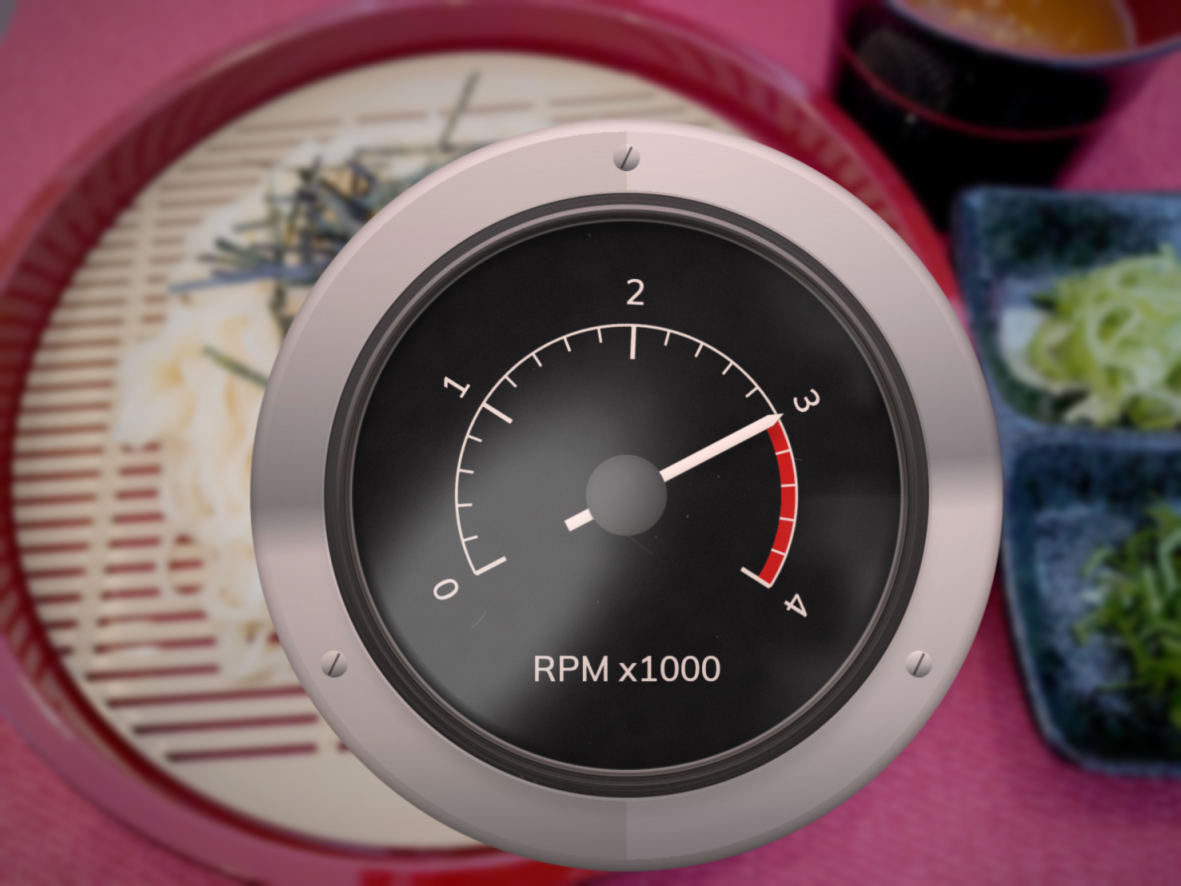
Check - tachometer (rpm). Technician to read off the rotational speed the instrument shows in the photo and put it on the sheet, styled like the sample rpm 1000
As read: rpm 3000
